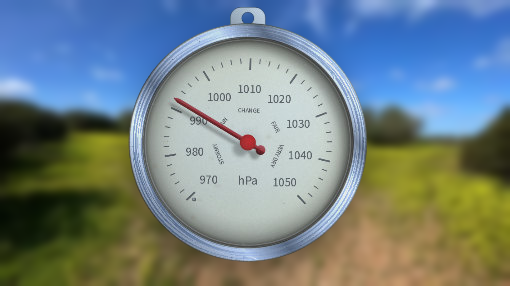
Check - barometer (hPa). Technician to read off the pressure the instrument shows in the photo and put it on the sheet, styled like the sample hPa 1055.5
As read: hPa 992
